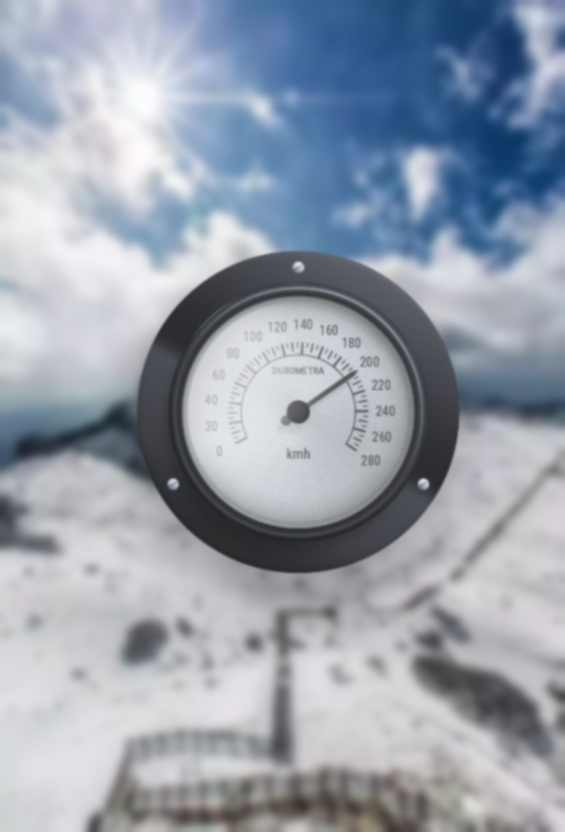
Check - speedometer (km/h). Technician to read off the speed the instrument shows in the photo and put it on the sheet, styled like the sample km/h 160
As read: km/h 200
